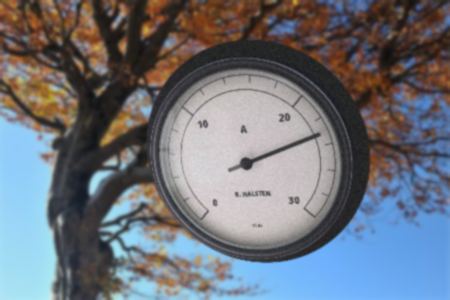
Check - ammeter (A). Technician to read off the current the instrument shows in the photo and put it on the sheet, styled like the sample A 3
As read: A 23
